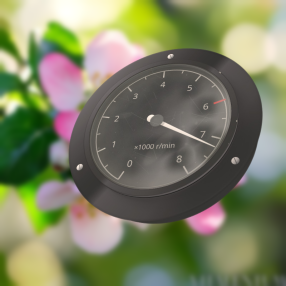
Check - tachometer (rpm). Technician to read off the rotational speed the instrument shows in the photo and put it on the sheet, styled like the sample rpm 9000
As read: rpm 7250
